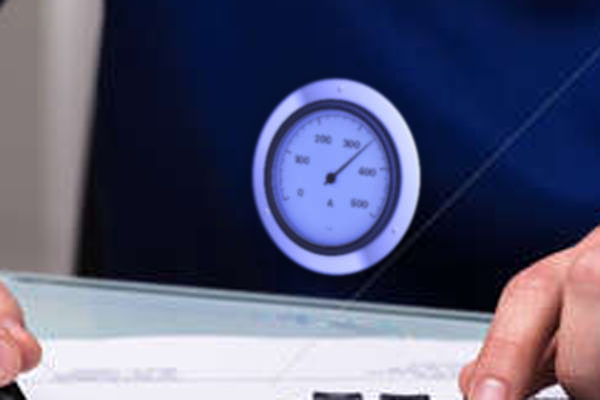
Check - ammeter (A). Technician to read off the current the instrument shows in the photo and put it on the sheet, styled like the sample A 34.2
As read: A 340
